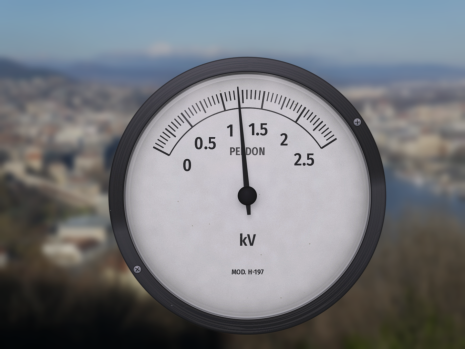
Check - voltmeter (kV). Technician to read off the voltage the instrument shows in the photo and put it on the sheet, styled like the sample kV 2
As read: kV 1.2
